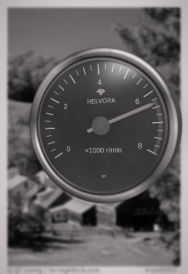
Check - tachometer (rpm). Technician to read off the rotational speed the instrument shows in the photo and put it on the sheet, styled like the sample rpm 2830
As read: rpm 6375
